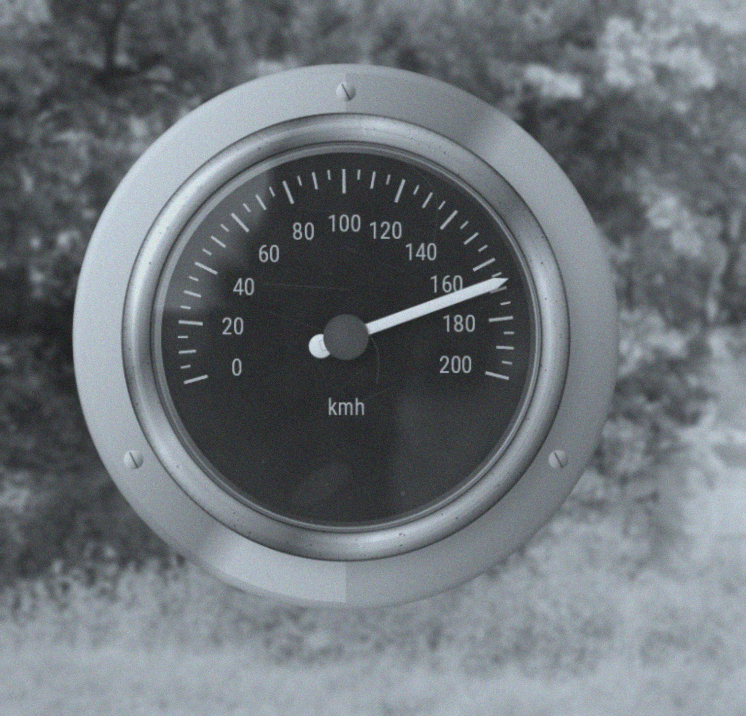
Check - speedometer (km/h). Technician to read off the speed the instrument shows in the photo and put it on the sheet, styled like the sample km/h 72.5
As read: km/h 167.5
